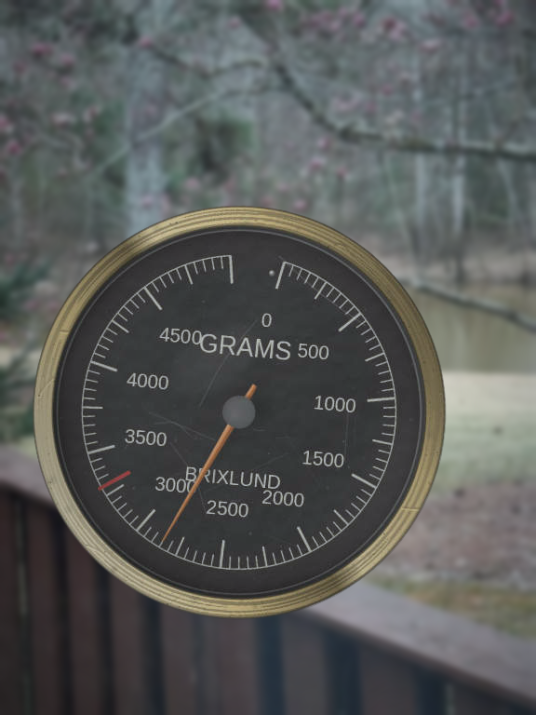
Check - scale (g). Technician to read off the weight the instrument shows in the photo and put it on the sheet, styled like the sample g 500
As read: g 2850
